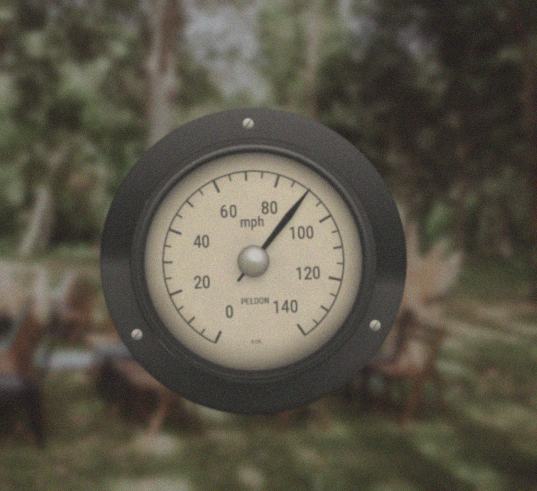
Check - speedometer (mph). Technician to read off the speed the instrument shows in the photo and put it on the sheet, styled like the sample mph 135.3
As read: mph 90
